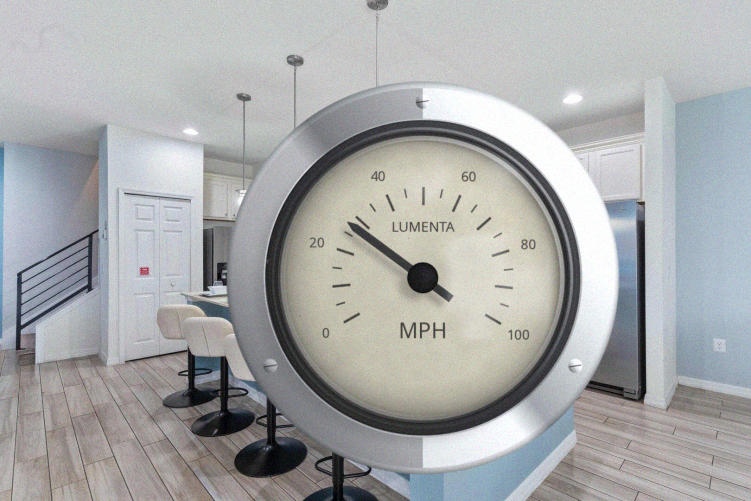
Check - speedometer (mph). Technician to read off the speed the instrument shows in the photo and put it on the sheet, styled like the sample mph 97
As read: mph 27.5
